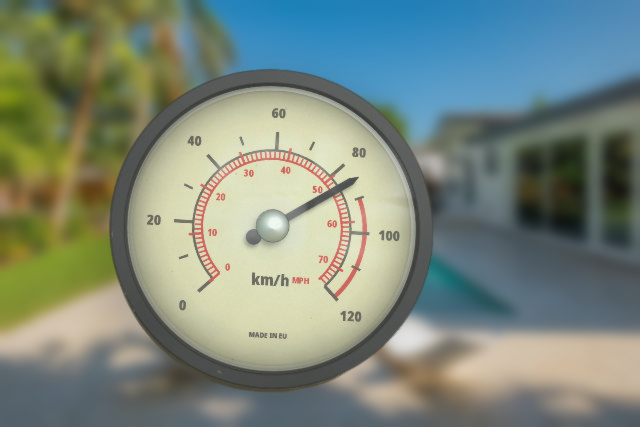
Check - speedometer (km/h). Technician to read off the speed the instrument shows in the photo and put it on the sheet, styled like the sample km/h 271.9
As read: km/h 85
